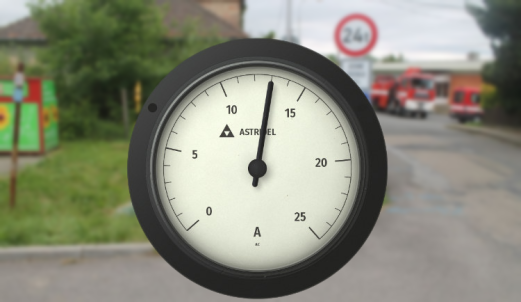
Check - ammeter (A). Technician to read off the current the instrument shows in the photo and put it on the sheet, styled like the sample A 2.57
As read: A 13
